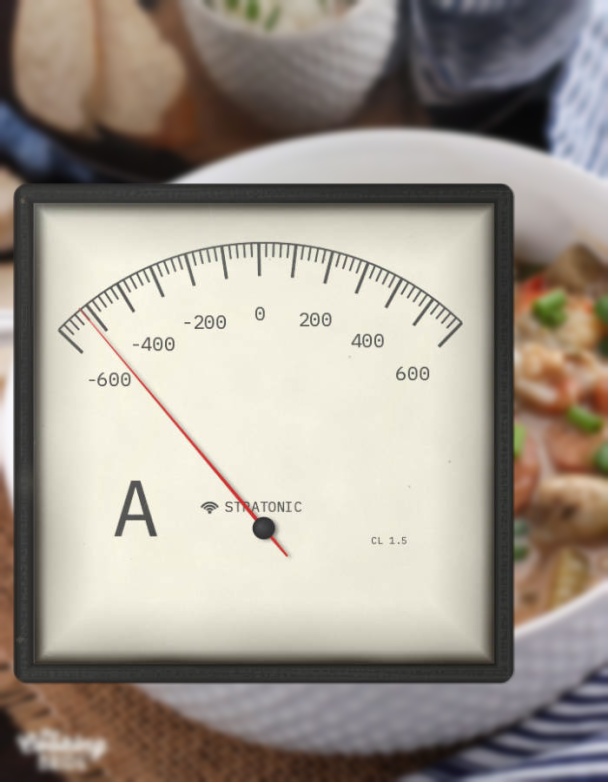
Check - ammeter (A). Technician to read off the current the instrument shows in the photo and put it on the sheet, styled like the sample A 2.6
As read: A -520
